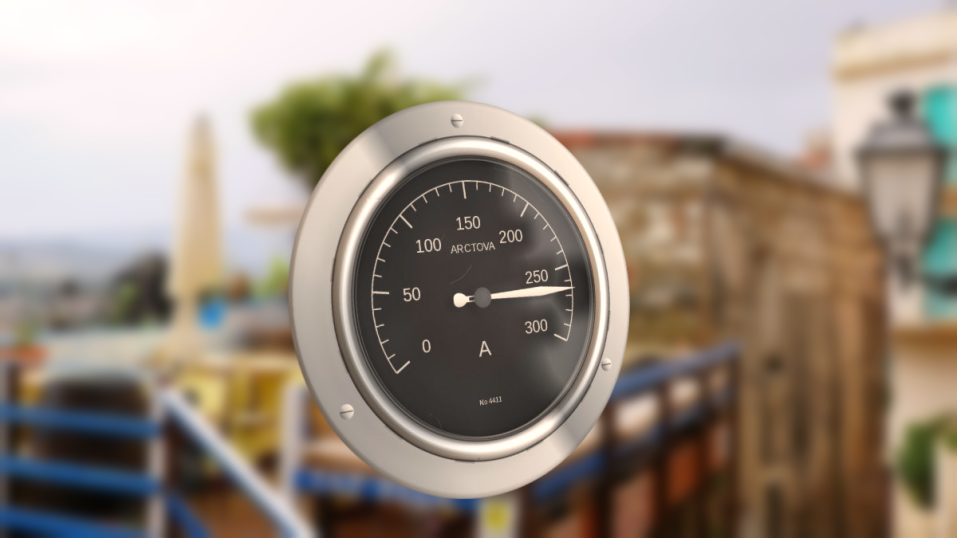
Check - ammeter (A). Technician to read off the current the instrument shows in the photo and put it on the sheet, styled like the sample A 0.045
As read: A 265
